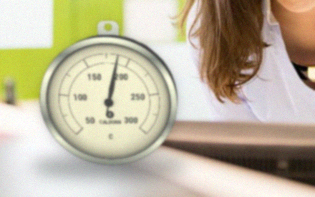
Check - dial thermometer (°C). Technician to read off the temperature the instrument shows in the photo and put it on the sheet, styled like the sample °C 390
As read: °C 187.5
